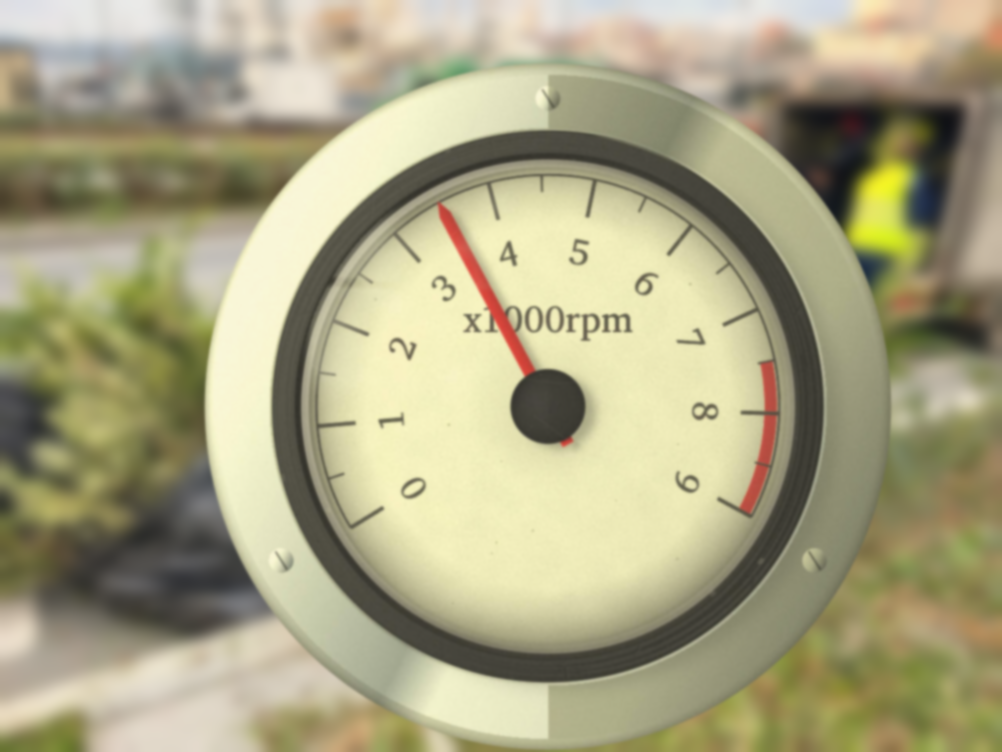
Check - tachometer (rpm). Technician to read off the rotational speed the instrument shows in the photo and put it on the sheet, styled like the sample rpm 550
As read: rpm 3500
